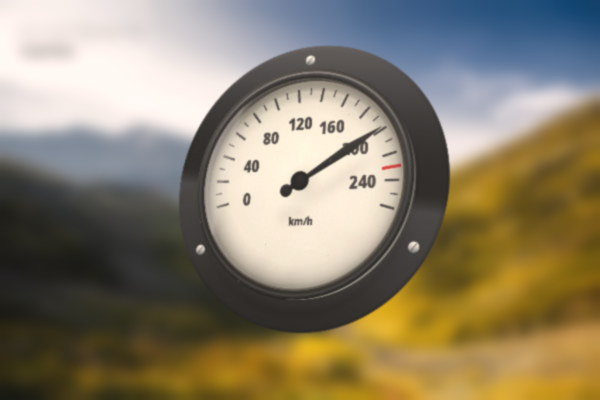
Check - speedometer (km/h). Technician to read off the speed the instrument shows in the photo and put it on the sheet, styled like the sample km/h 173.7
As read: km/h 200
